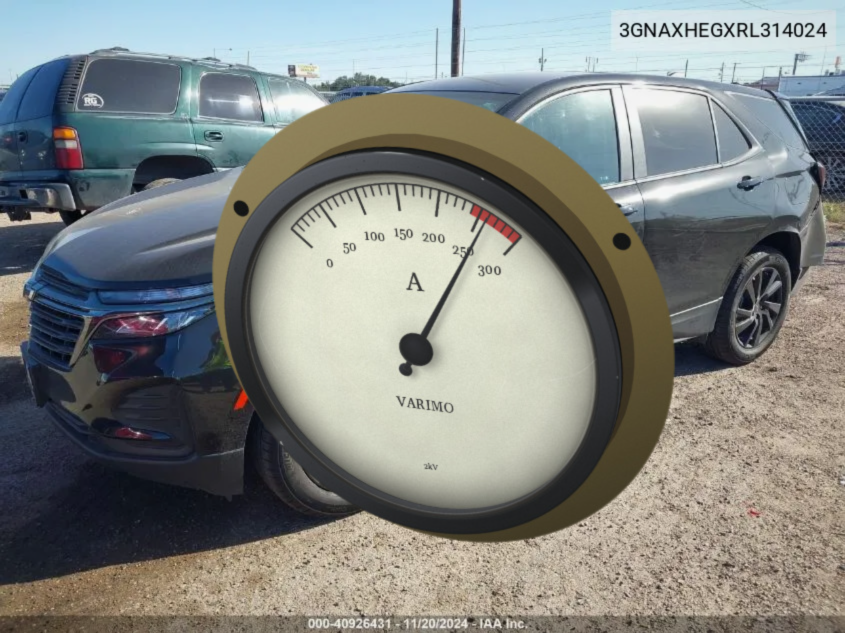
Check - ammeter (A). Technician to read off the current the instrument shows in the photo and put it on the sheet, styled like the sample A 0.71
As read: A 260
